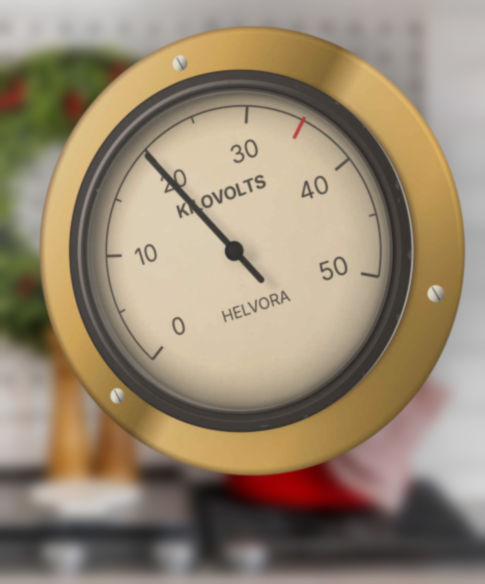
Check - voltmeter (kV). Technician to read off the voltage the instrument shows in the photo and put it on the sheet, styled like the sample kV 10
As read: kV 20
